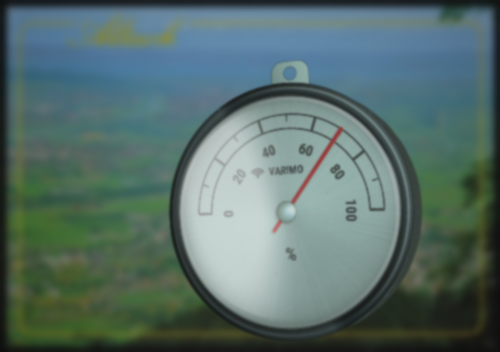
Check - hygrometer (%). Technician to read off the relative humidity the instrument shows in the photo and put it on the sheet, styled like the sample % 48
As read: % 70
